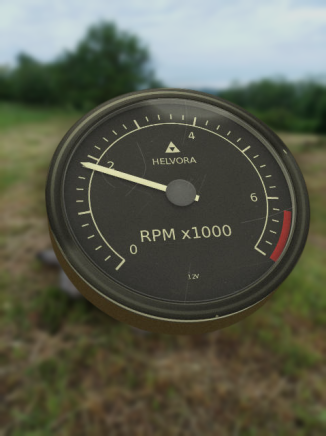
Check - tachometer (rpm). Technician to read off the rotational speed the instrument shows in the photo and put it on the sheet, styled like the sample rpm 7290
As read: rpm 1800
